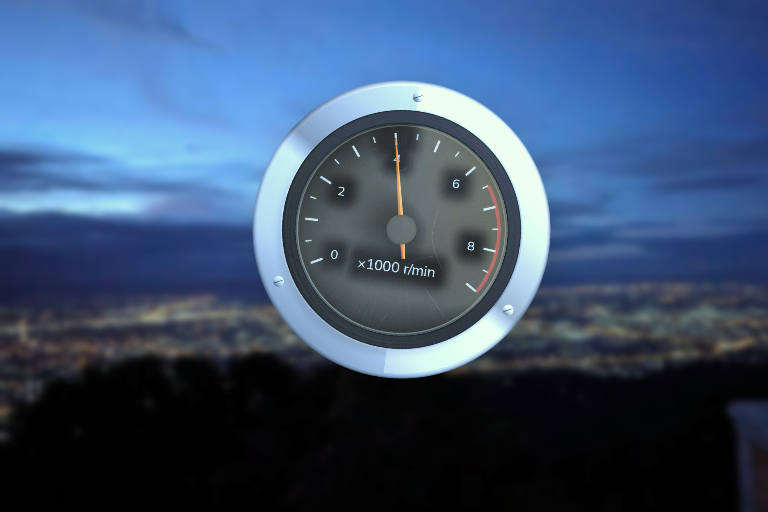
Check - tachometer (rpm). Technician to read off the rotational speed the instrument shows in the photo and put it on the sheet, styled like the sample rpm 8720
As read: rpm 4000
